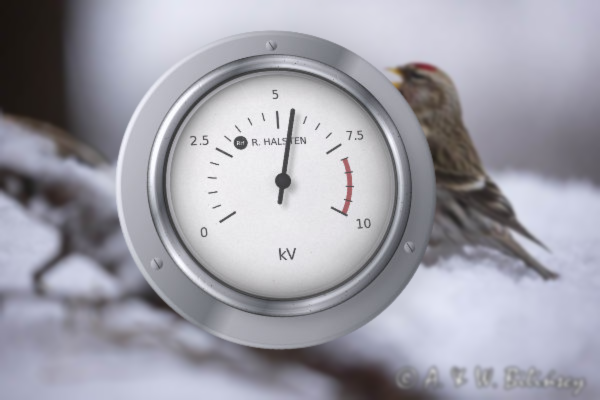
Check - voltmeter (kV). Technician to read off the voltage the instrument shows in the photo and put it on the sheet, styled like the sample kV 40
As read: kV 5.5
